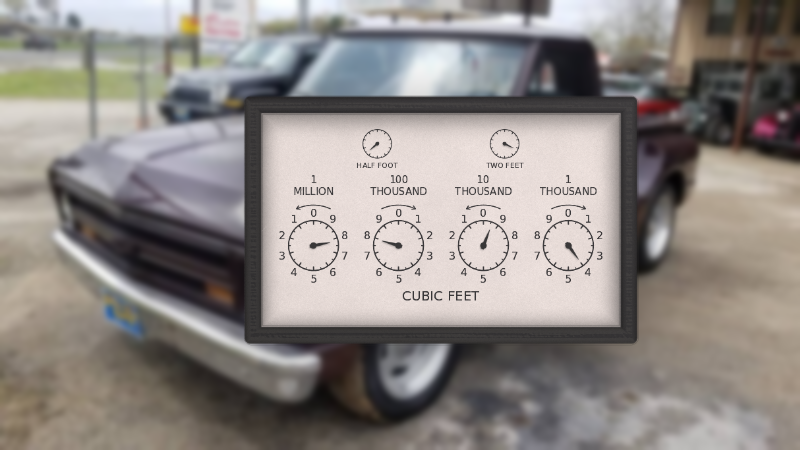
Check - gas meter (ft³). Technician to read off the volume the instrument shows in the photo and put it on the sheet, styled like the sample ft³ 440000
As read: ft³ 779400
